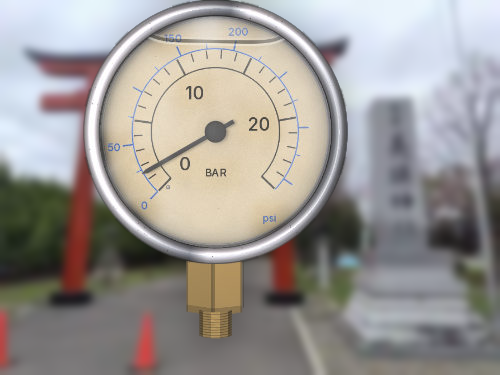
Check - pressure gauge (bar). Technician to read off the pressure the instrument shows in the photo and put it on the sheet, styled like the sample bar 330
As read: bar 1.5
